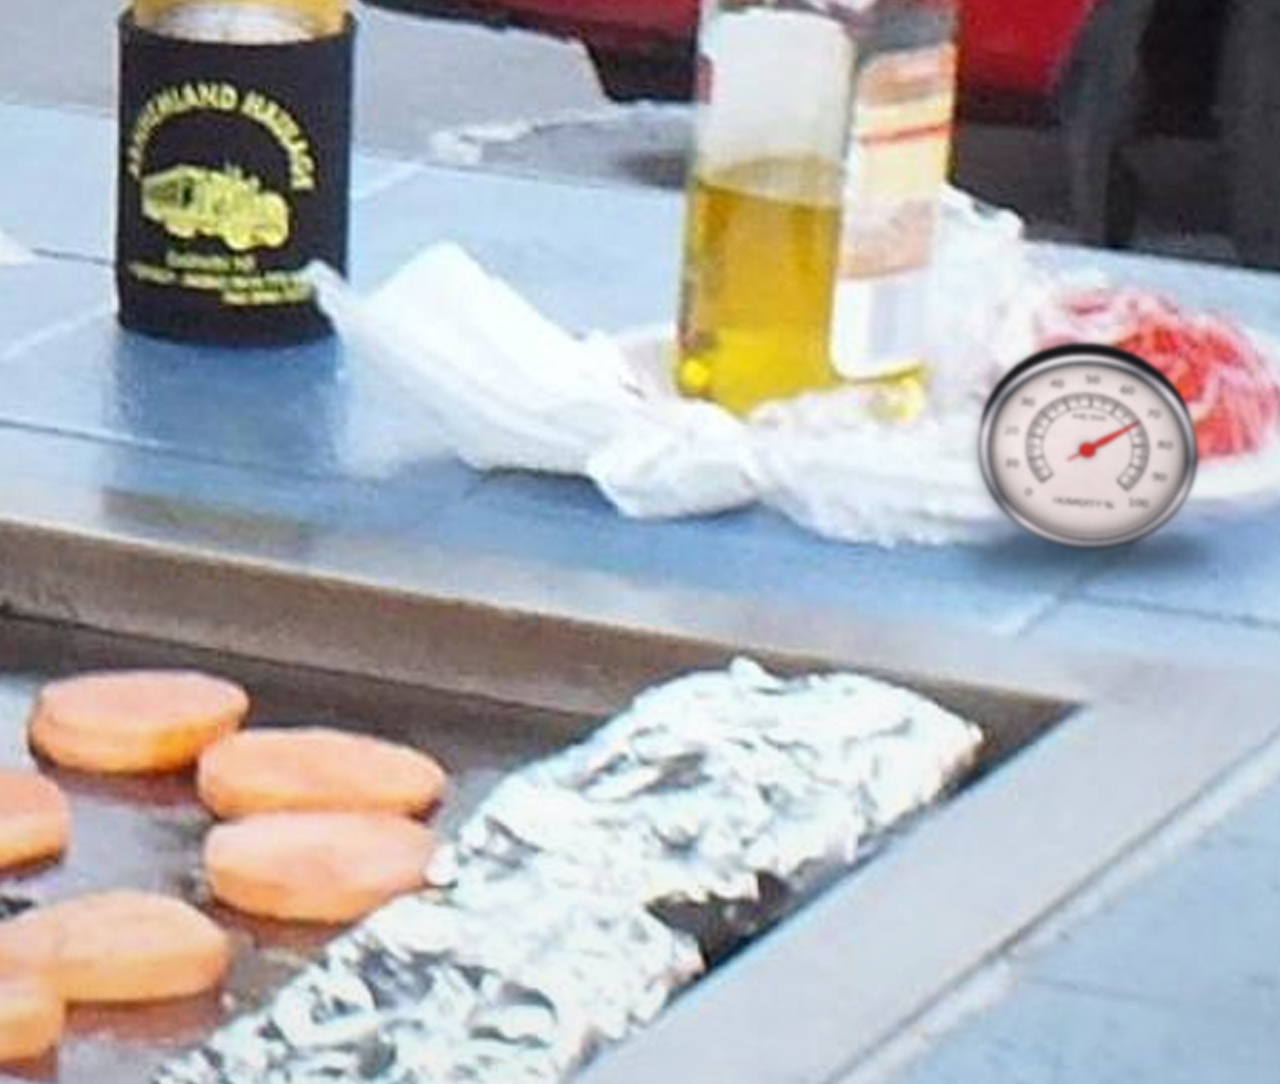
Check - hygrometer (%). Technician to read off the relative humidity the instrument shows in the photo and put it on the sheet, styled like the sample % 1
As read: % 70
